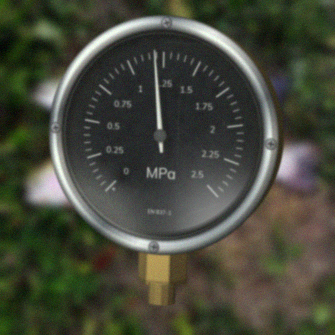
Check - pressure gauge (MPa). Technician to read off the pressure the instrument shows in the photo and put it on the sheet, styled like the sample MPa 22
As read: MPa 1.2
